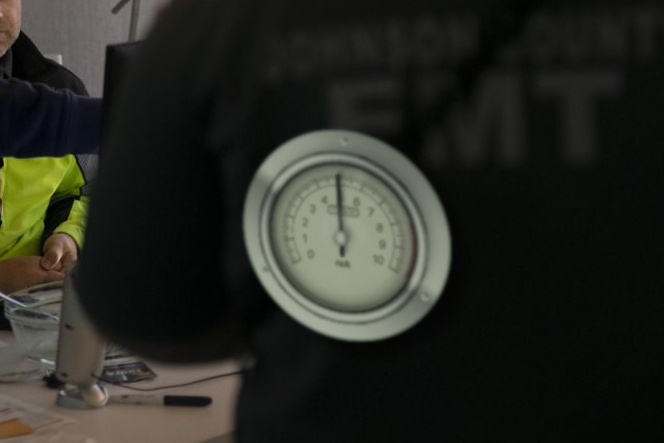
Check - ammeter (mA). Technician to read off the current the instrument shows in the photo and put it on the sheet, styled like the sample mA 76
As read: mA 5
